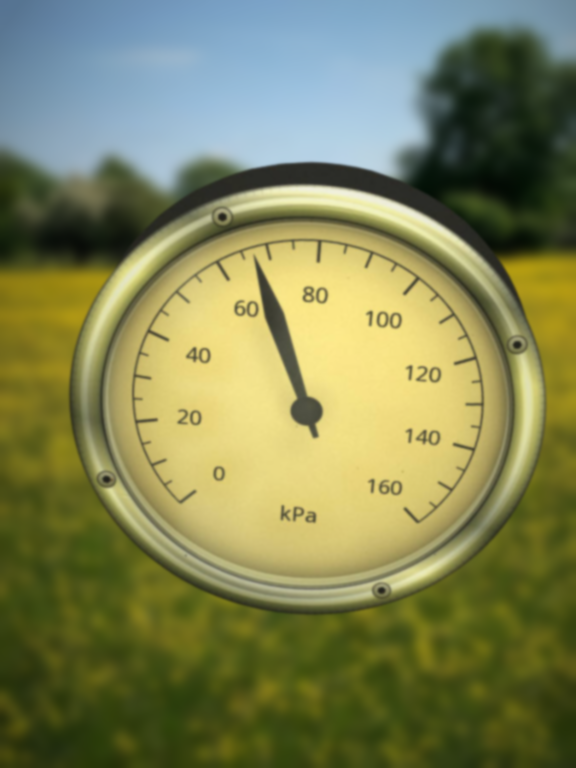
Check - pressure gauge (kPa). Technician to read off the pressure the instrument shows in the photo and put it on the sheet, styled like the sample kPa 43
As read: kPa 67.5
